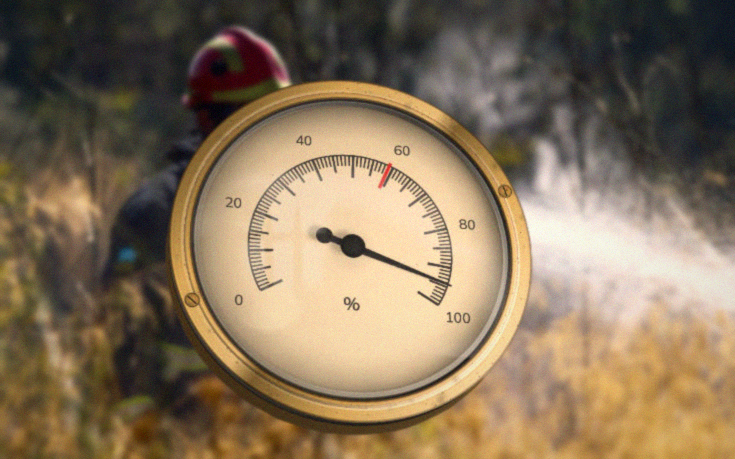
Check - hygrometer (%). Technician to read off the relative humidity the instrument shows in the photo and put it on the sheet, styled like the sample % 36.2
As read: % 95
